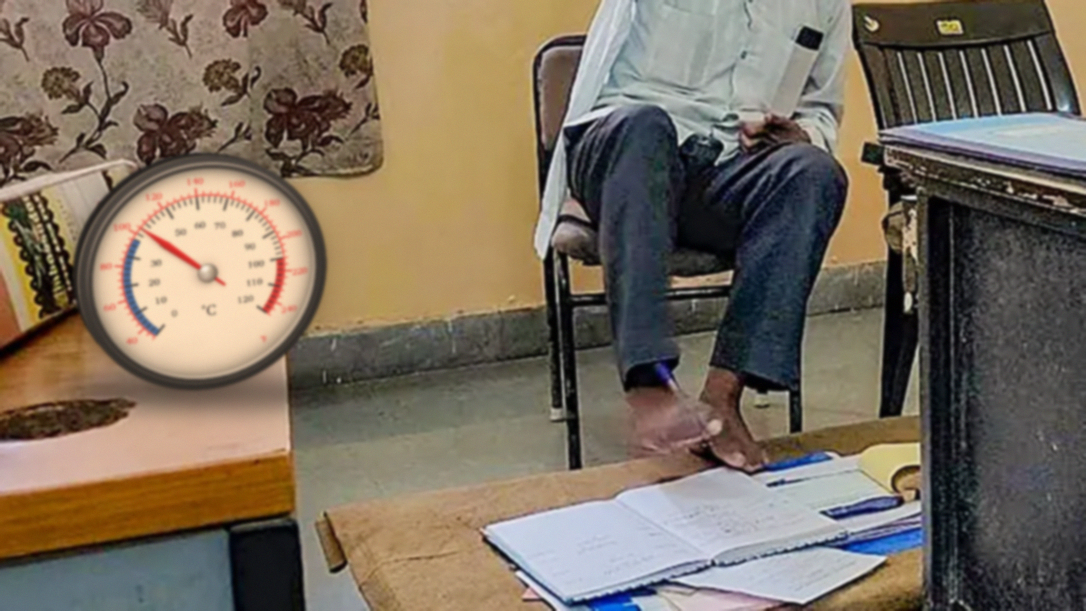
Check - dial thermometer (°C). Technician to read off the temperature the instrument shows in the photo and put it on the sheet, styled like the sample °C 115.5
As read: °C 40
